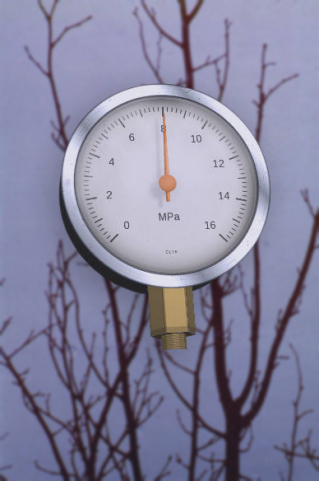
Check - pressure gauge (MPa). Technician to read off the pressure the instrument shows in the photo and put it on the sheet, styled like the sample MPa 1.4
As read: MPa 8
